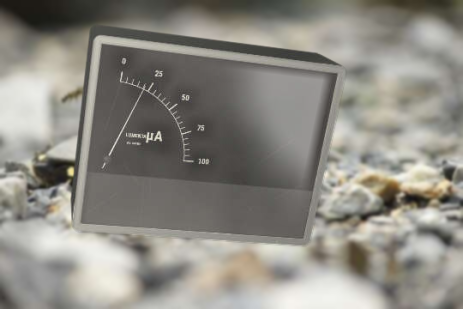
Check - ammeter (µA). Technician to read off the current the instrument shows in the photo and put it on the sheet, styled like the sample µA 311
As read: µA 20
